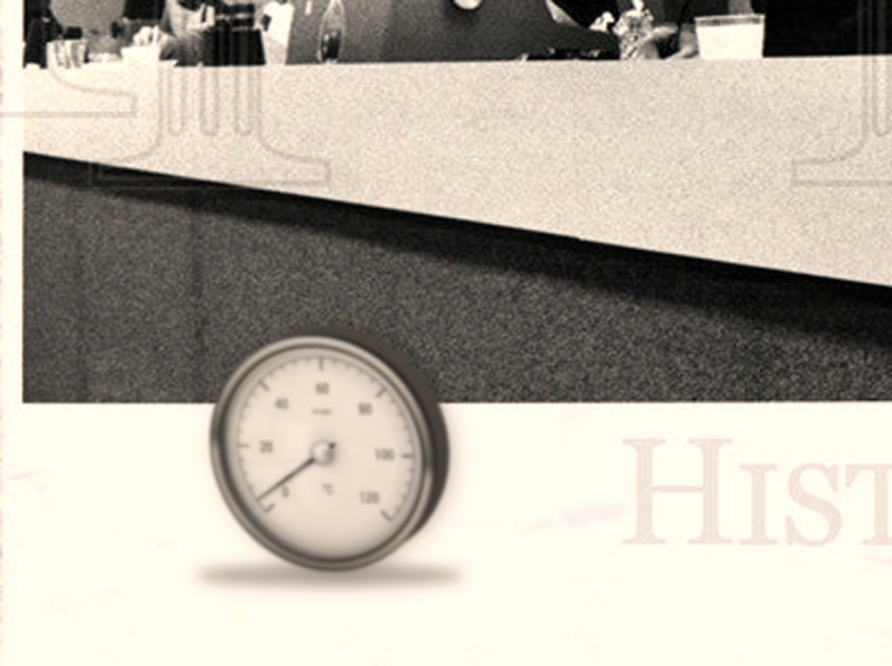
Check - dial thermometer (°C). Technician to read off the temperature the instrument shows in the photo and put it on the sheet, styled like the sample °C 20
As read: °C 4
